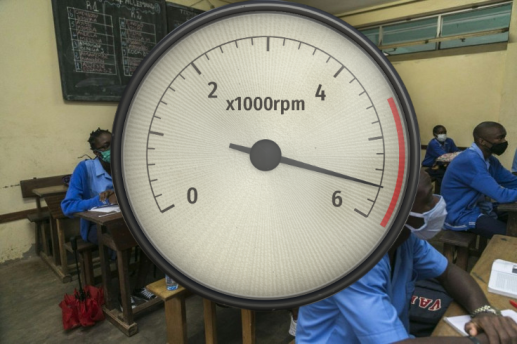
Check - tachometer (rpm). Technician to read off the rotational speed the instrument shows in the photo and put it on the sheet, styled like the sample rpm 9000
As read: rpm 5600
